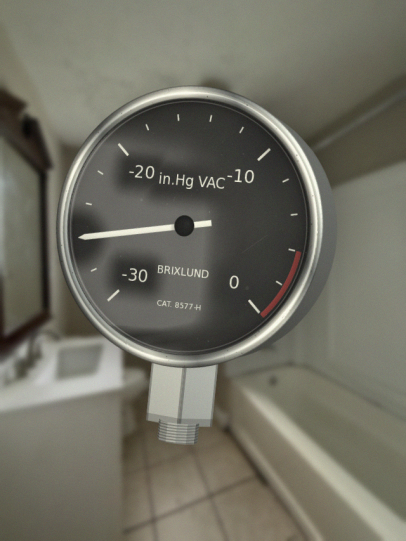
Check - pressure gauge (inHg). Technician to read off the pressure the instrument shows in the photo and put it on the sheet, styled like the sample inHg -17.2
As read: inHg -26
